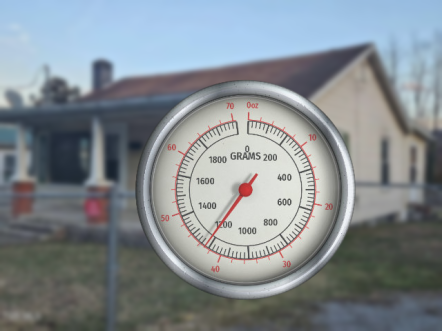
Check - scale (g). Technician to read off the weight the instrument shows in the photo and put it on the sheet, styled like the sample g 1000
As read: g 1220
